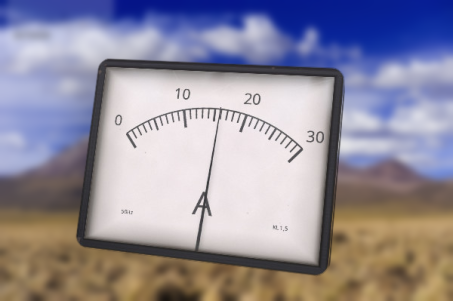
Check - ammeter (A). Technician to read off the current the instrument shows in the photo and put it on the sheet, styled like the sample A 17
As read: A 16
